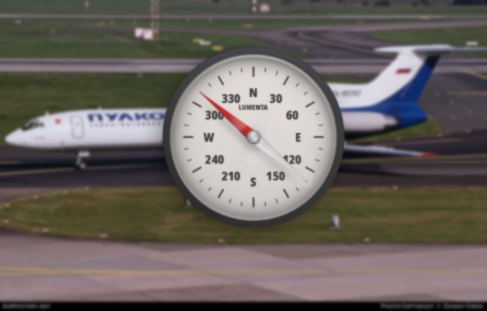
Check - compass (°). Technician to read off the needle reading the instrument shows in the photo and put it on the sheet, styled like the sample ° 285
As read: ° 310
